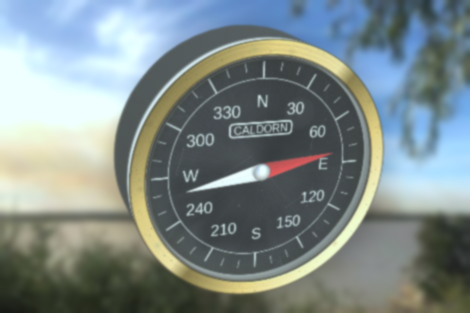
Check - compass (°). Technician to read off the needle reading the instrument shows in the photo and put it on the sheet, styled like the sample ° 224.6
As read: ° 80
